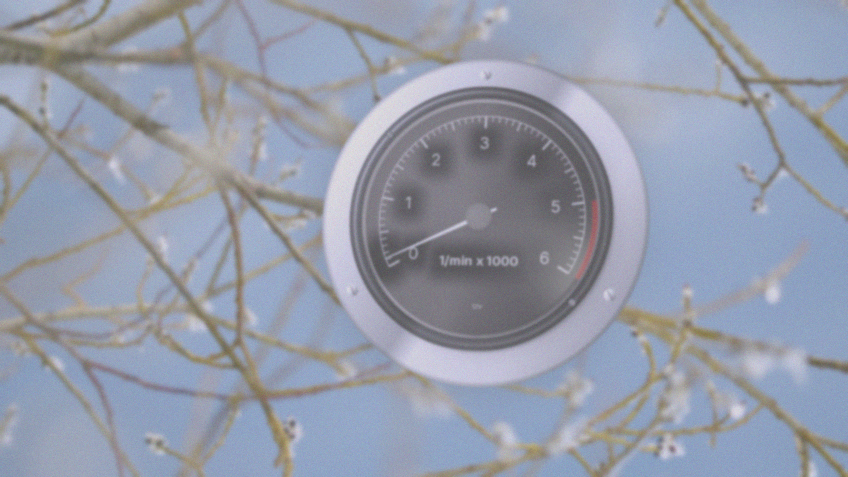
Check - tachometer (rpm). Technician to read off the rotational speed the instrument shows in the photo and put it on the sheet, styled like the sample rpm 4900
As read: rpm 100
